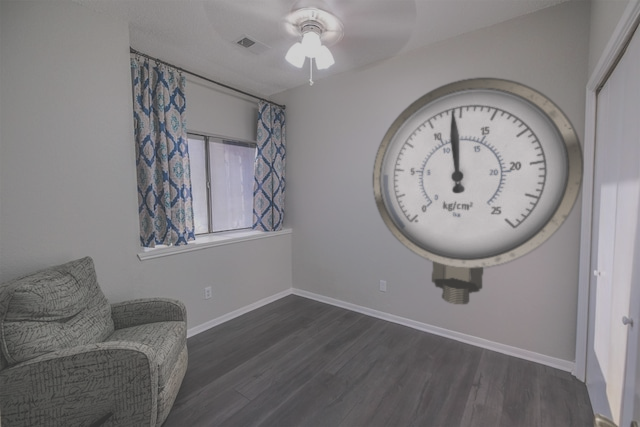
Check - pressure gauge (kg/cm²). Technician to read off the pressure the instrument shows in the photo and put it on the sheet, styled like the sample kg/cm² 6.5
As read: kg/cm² 12
